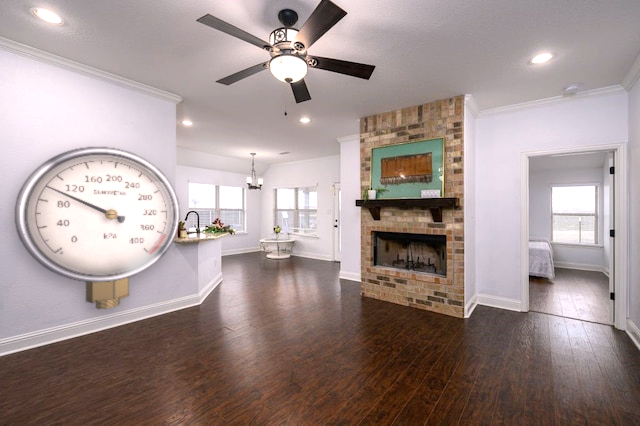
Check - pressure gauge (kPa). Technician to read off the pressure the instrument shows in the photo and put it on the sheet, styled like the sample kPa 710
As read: kPa 100
